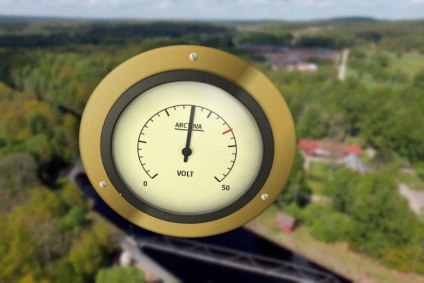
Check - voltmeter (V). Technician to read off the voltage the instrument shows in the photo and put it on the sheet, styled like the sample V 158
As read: V 26
